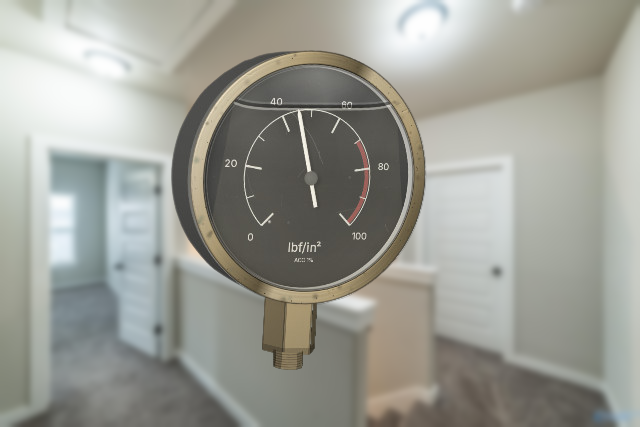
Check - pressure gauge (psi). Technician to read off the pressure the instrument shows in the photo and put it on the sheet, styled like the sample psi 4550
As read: psi 45
